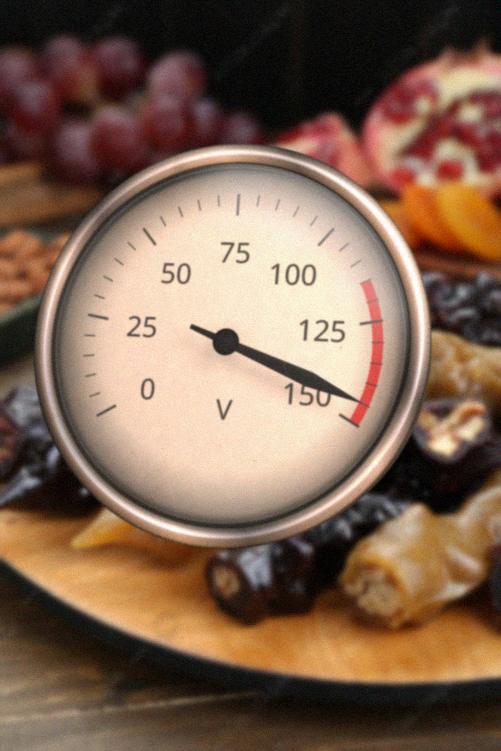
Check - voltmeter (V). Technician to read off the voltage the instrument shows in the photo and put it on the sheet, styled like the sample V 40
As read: V 145
